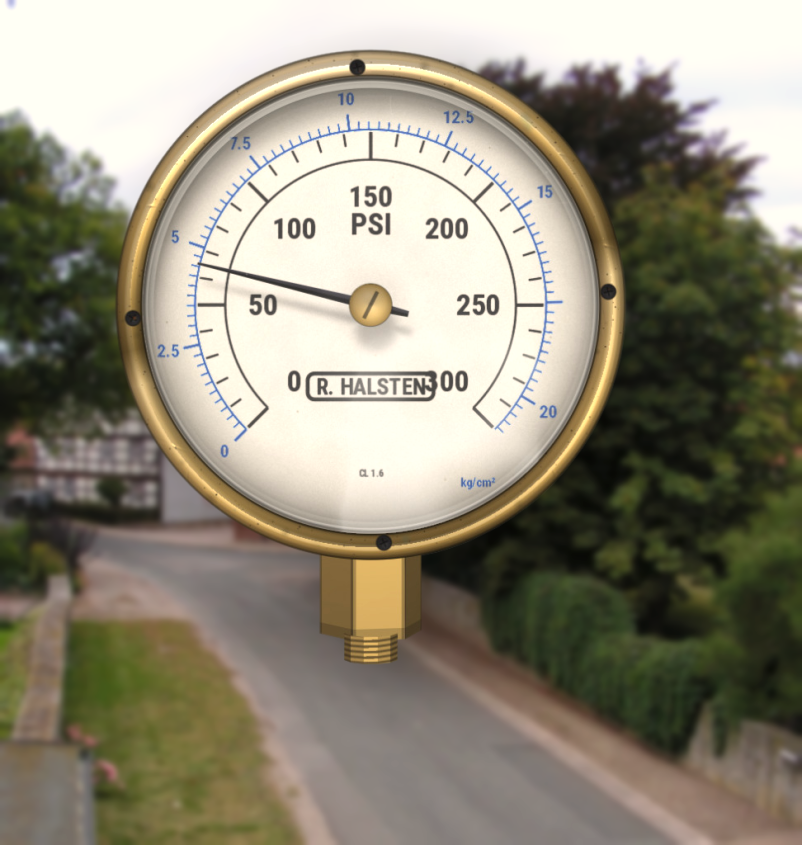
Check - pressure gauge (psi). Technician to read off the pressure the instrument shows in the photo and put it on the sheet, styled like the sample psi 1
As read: psi 65
